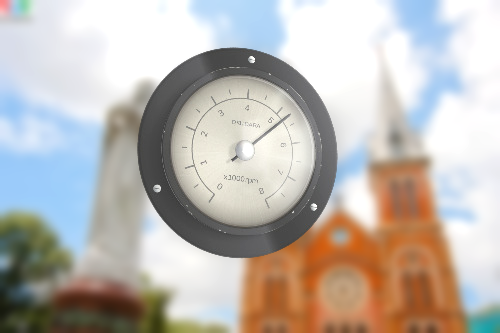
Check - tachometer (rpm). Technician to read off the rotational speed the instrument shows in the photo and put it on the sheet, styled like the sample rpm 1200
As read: rpm 5250
